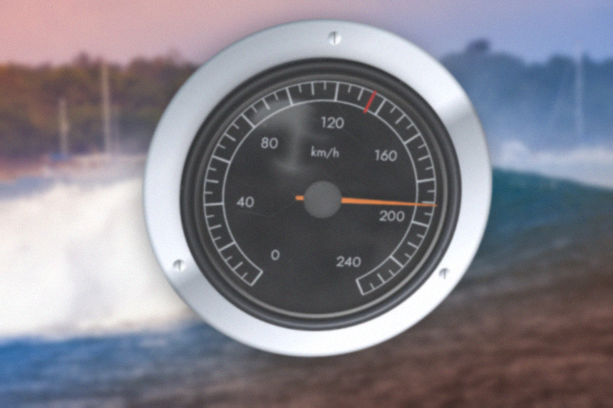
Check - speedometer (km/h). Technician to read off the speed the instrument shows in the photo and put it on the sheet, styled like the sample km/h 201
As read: km/h 190
